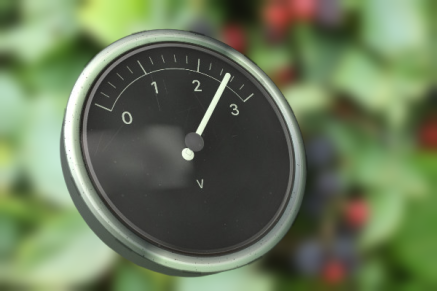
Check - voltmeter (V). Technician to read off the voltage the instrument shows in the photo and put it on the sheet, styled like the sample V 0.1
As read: V 2.5
